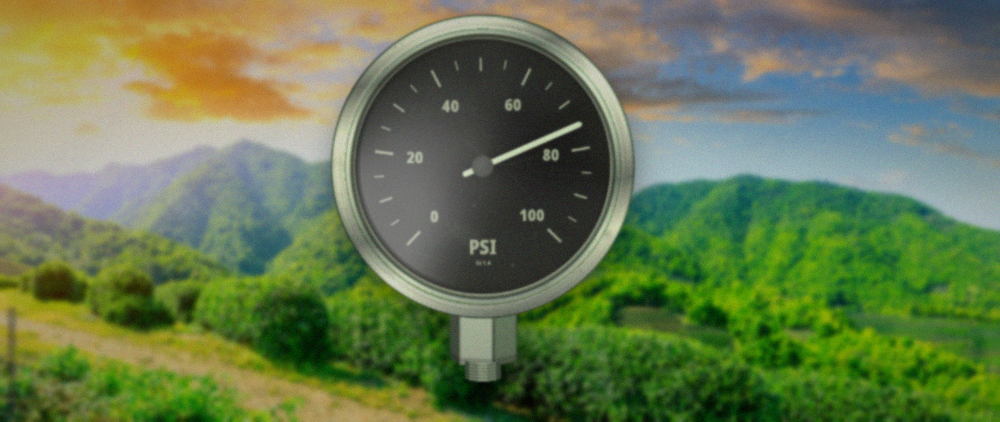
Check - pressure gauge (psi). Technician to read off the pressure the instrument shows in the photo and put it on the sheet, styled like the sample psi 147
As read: psi 75
